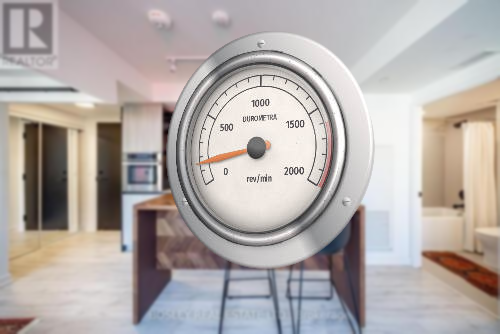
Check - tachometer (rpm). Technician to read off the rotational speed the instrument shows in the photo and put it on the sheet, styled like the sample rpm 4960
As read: rpm 150
